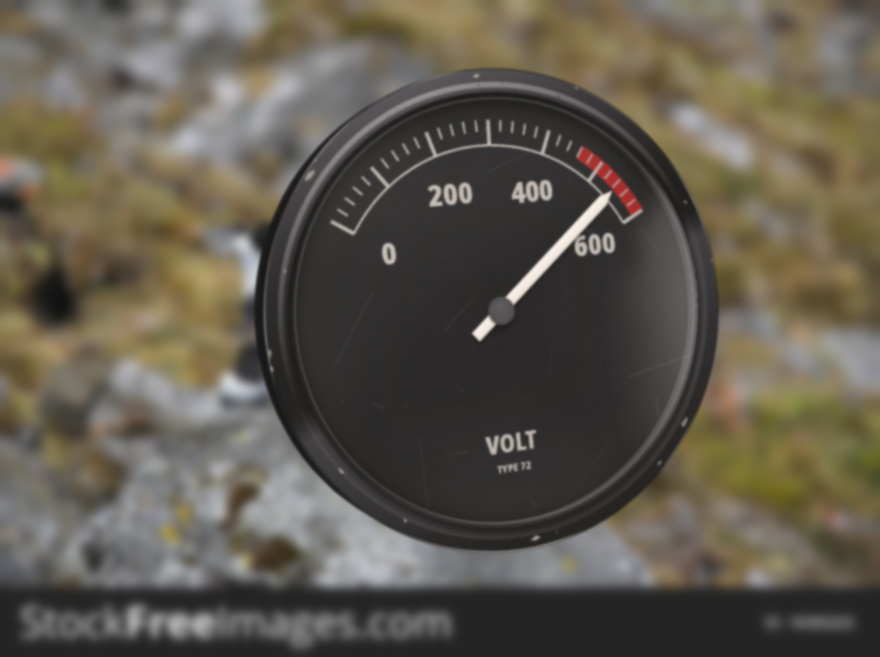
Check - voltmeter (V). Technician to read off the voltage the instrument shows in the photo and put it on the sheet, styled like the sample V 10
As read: V 540
